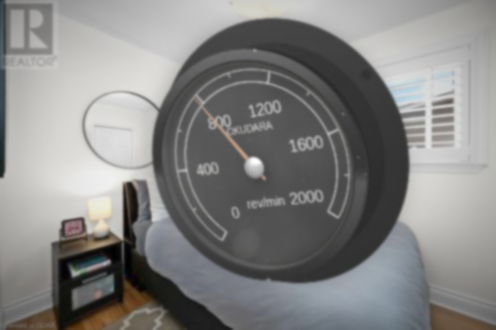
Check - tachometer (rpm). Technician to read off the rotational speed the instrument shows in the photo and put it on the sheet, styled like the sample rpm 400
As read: rpm 800
